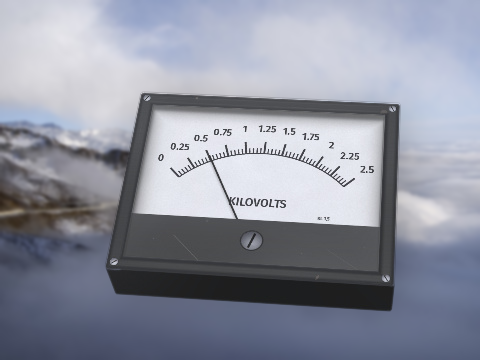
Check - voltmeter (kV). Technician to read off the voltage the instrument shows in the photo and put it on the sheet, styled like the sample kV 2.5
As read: kV 0.5
